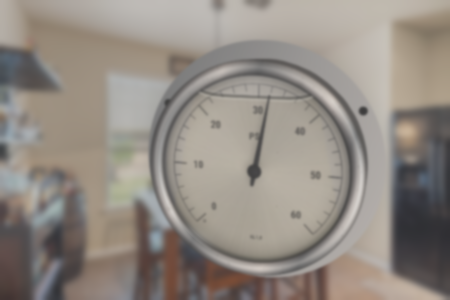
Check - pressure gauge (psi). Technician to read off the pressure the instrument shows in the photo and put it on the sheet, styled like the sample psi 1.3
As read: psi 32
